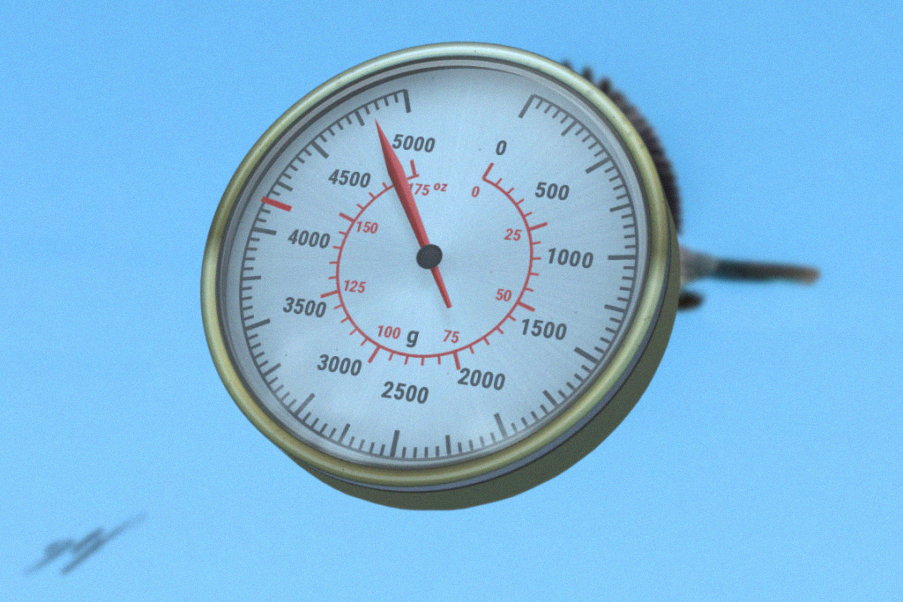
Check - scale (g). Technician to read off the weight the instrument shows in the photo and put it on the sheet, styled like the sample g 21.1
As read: g 4825
